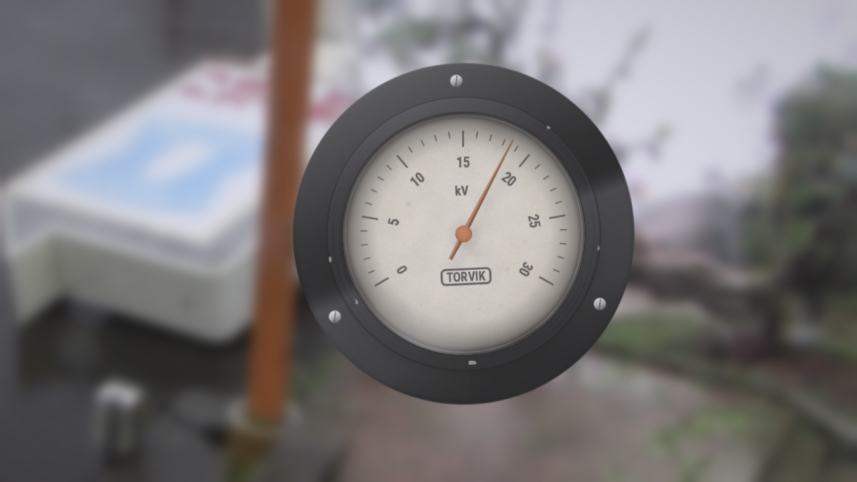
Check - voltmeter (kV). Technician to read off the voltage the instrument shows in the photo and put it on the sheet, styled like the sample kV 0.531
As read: kV 18.5
